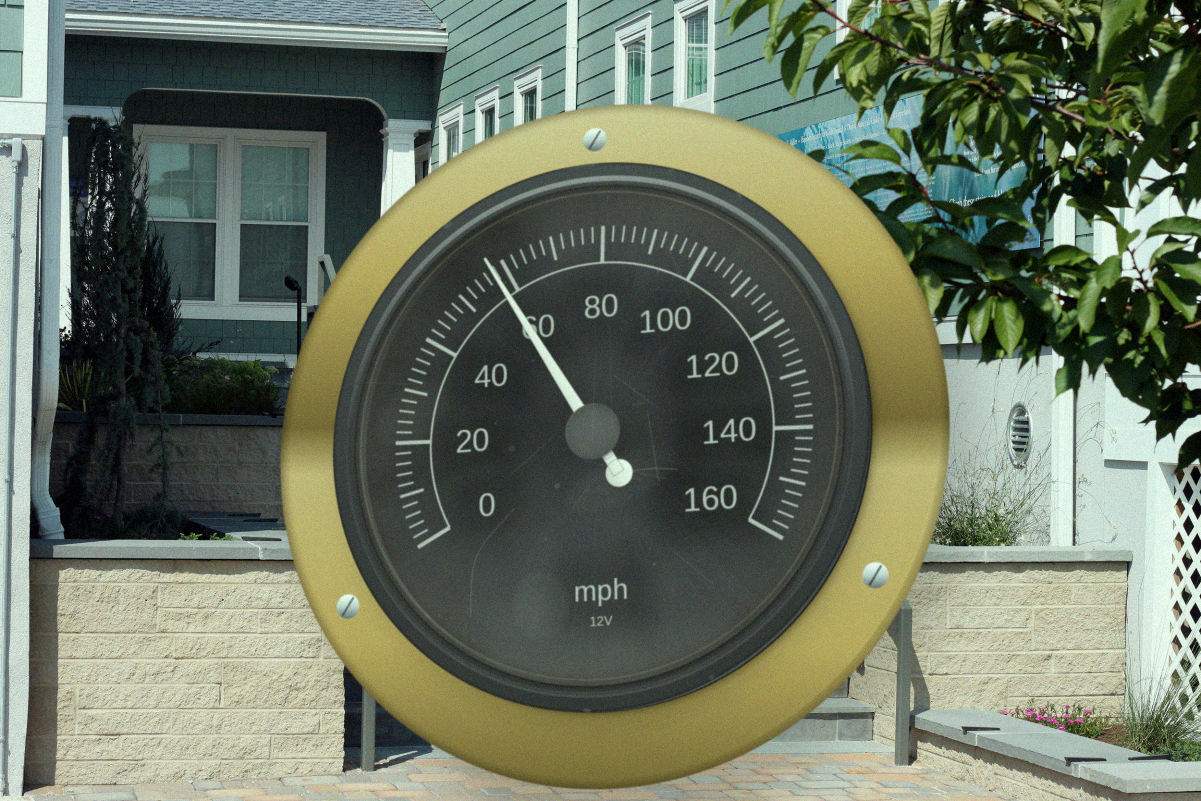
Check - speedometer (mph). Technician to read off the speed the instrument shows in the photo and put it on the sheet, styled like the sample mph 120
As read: mph 58
